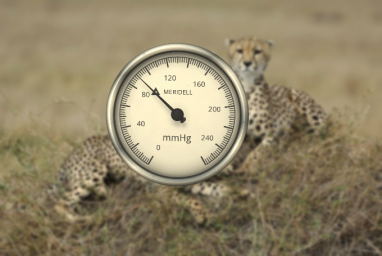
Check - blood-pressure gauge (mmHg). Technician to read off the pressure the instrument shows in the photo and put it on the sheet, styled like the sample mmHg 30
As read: mmHg 90
